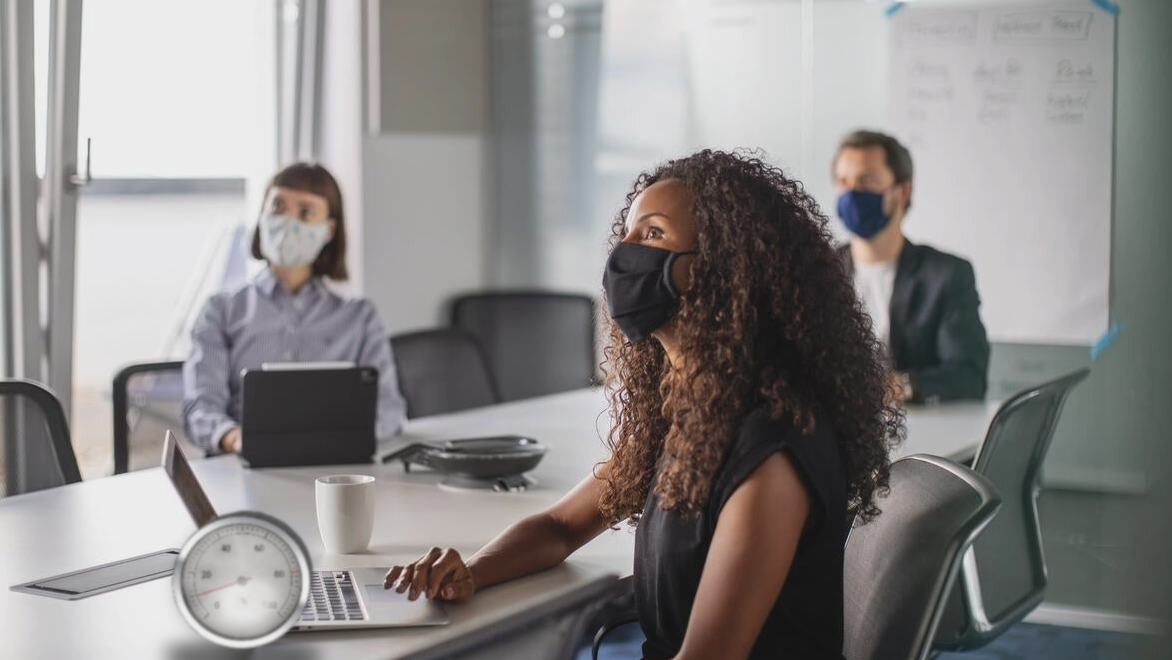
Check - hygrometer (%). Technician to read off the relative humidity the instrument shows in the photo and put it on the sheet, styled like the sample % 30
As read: % 10
